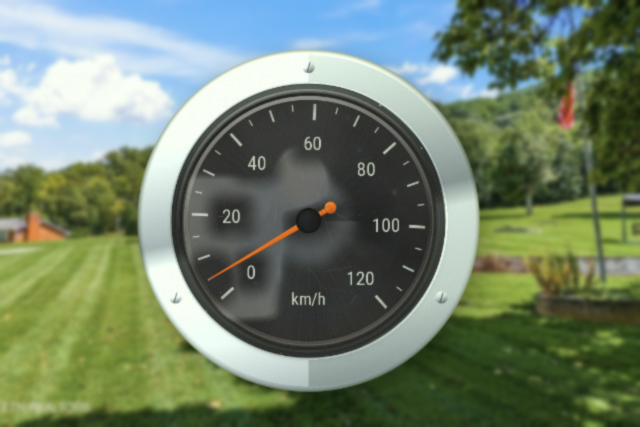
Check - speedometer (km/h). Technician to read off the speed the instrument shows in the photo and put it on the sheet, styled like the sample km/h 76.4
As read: km/h 5
